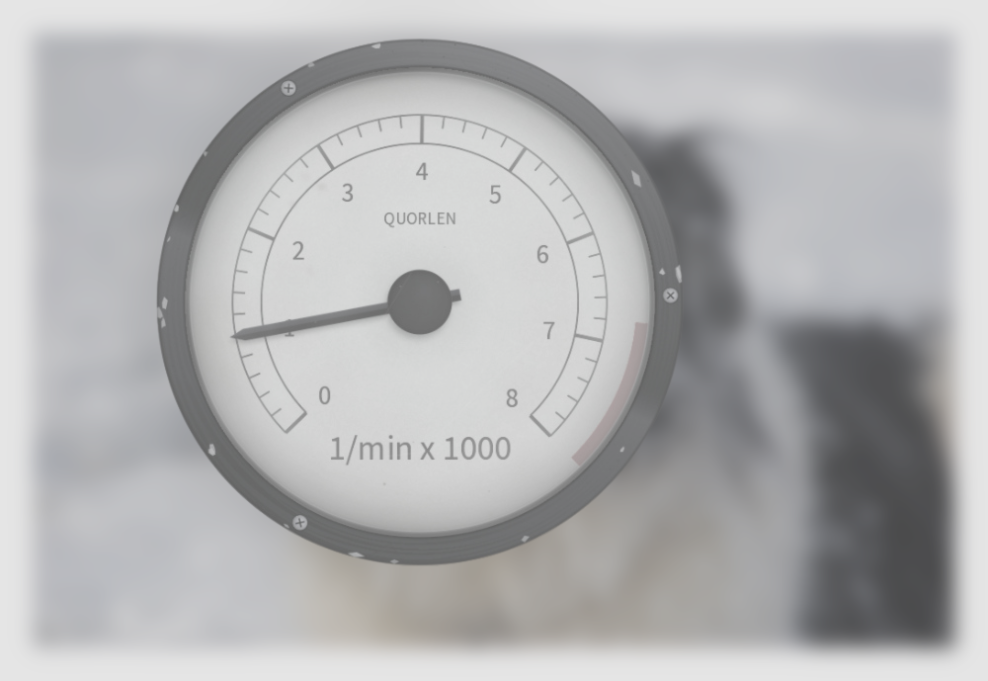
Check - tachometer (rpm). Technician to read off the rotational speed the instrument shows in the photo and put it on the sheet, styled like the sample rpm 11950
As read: rpm 1000
